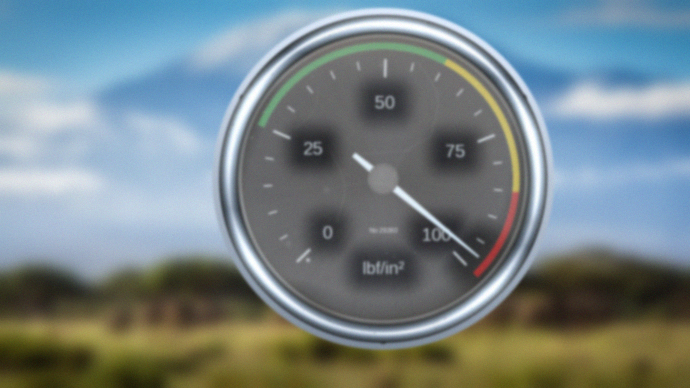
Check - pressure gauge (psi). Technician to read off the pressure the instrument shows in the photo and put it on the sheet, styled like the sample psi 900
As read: psi 97.5
